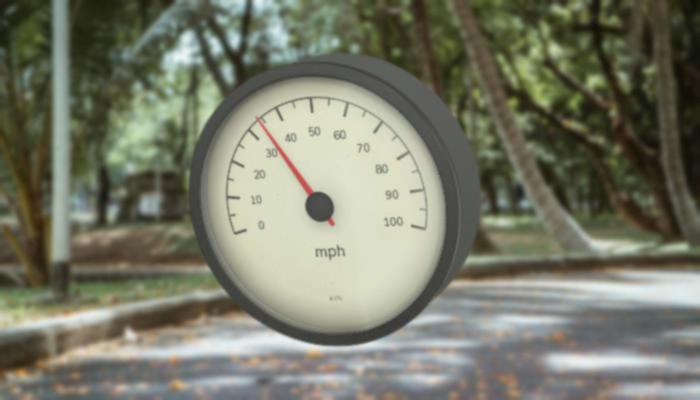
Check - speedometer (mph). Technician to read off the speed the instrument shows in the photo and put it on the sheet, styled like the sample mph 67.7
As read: mph 35
